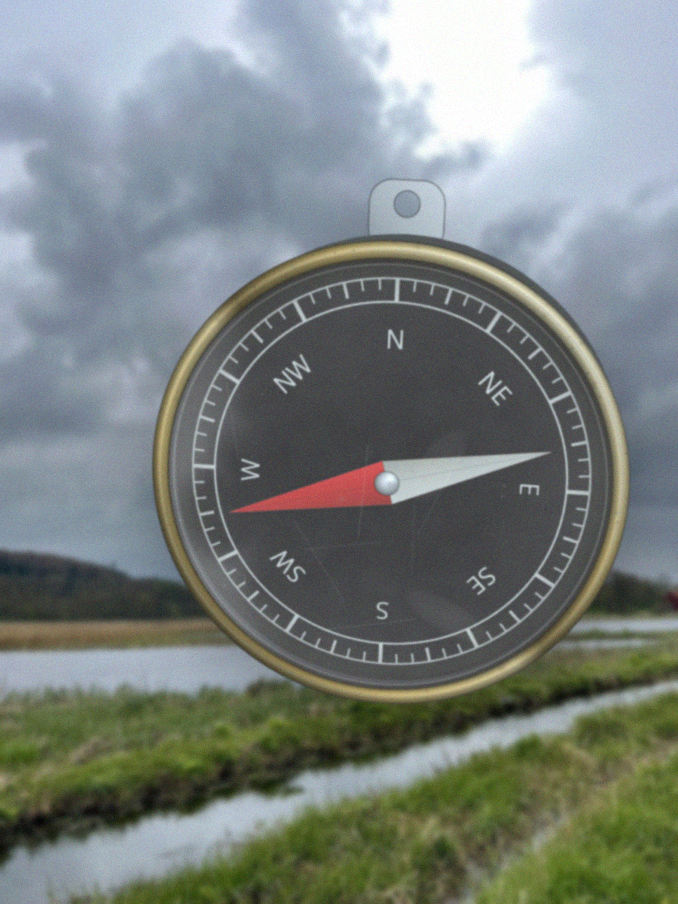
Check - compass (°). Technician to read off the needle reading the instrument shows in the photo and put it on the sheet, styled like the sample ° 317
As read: ° 255
